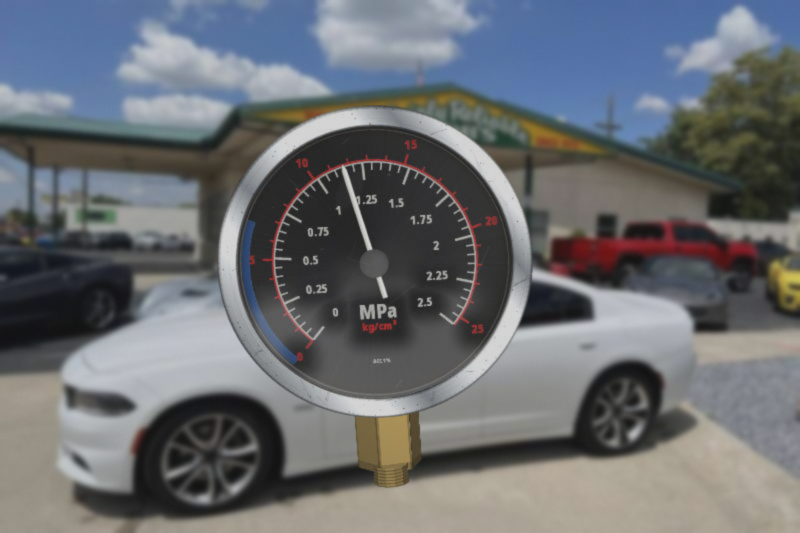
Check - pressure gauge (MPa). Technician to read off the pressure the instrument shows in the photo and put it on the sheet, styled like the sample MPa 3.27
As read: MPa 1.15
